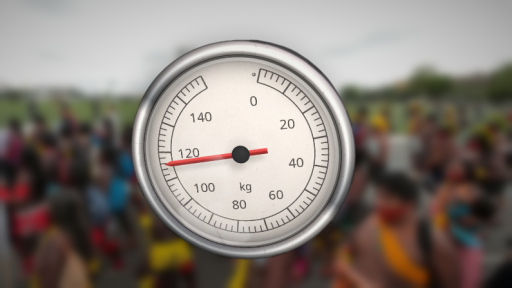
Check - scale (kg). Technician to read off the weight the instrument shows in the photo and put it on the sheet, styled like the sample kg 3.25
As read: kg 116
